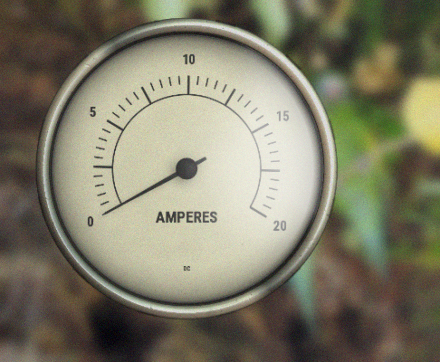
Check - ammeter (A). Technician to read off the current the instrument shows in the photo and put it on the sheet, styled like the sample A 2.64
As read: A 0
